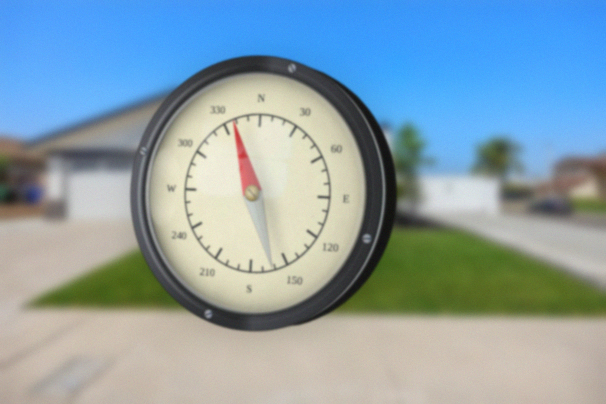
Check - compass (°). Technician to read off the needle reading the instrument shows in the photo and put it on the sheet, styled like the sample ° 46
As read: ° 340
